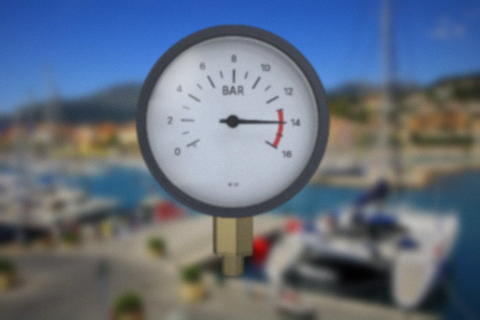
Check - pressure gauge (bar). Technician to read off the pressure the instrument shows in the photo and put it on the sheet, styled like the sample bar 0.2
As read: bar 14
